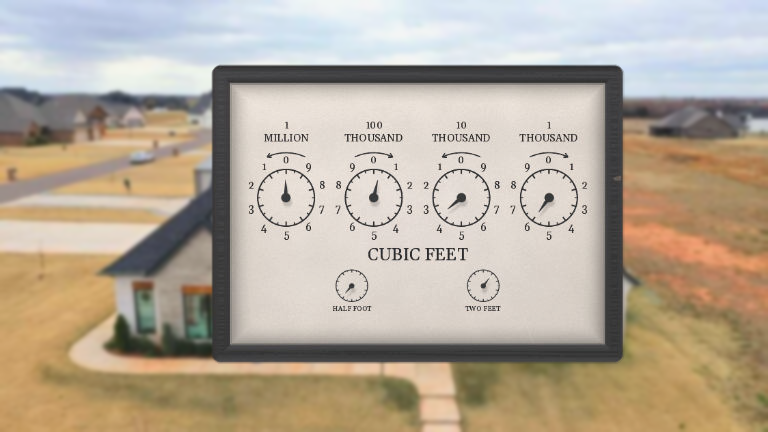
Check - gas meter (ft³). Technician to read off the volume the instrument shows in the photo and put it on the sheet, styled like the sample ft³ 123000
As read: ft³ 3600
